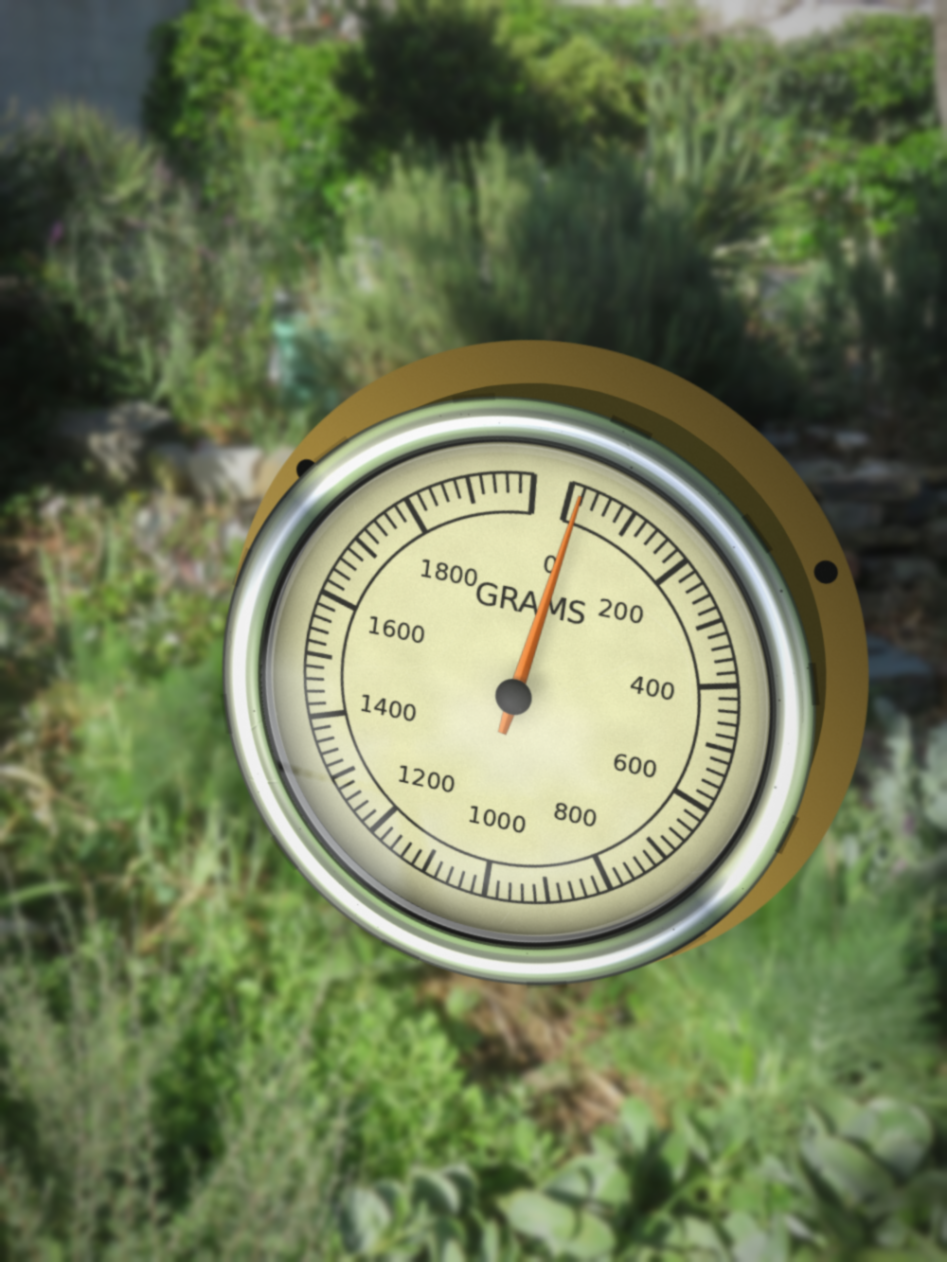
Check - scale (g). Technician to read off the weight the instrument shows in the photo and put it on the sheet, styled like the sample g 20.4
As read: g 20
